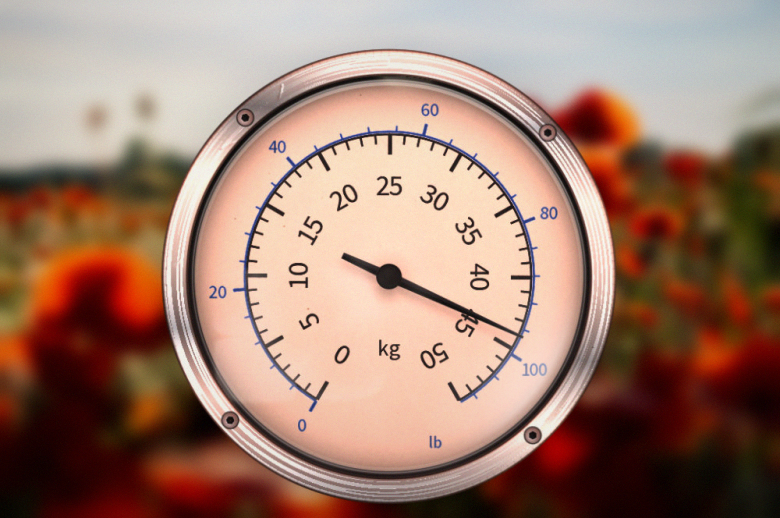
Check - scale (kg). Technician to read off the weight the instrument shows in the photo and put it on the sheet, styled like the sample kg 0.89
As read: kg 44
